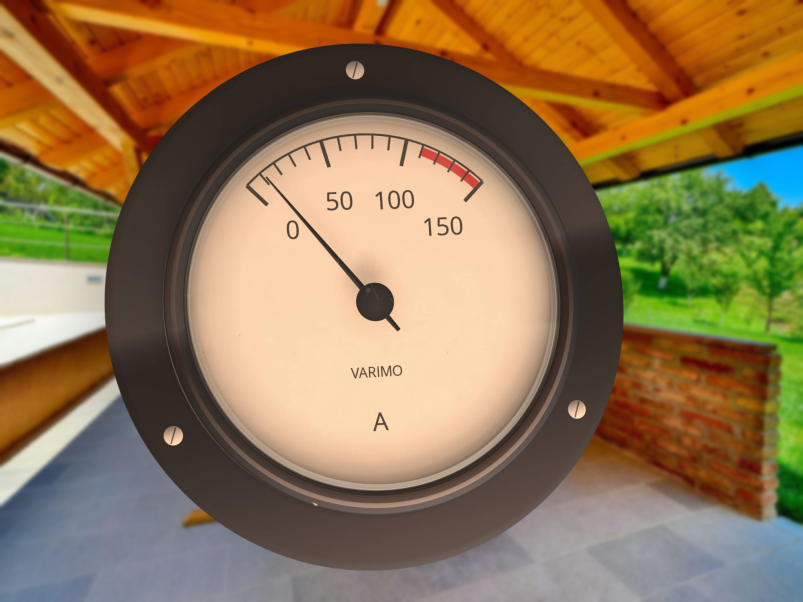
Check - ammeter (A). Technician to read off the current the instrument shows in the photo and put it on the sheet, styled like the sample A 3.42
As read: A 10
